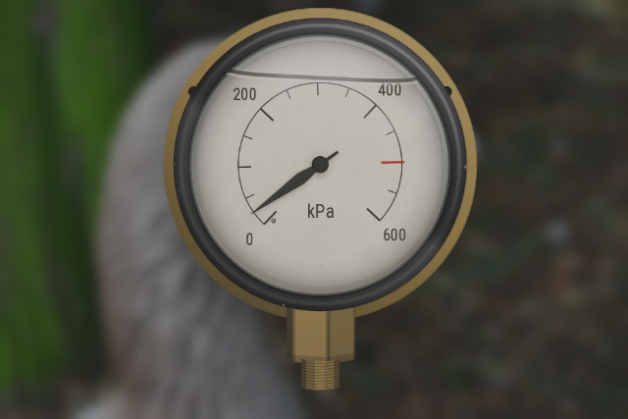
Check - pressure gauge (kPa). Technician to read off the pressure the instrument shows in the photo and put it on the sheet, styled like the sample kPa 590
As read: kPa 25
